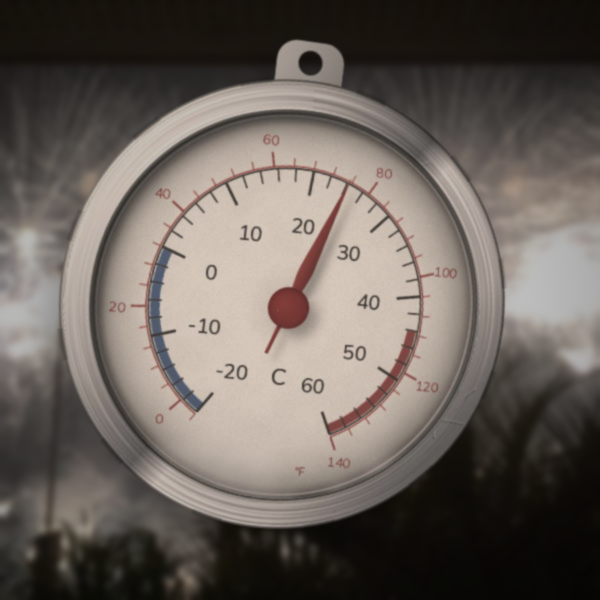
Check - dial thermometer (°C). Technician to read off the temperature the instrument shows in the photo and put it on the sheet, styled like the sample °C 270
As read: °C 24
